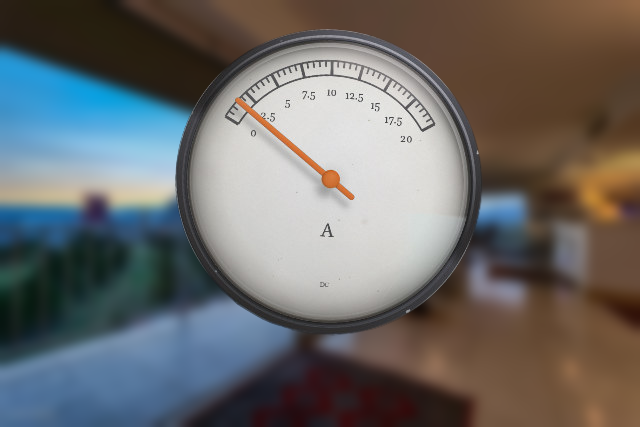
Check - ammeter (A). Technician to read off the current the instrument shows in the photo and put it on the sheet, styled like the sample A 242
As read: A 1.5
